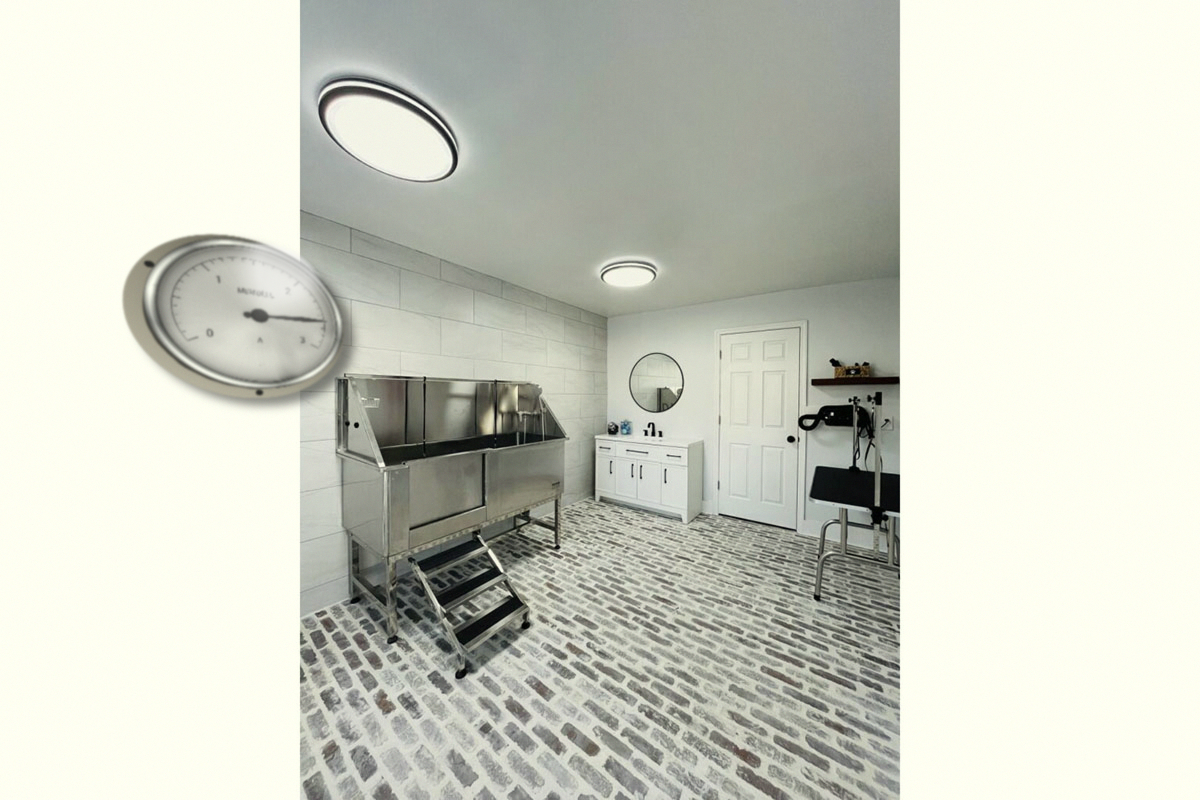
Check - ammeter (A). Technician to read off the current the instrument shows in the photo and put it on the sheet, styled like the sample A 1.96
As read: A 2.6
